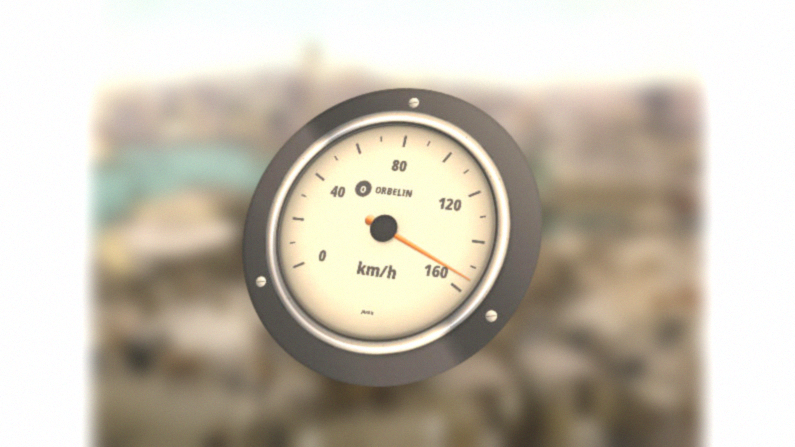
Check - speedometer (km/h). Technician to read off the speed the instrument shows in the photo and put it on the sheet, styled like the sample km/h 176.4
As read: km/h 155
